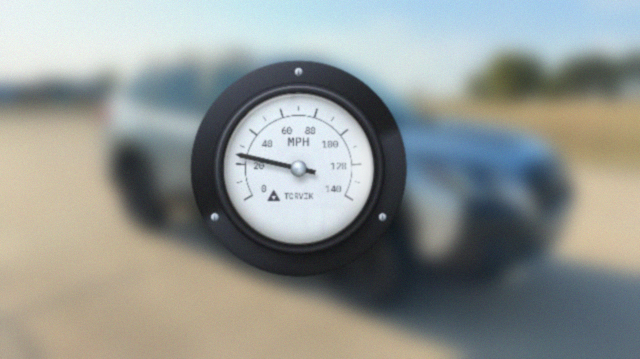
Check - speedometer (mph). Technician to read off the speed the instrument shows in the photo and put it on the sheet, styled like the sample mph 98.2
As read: mph 25
